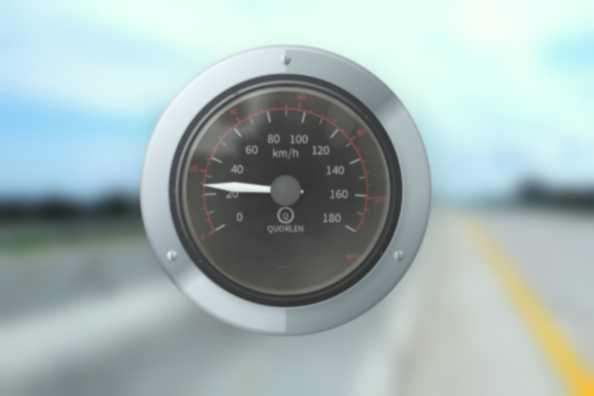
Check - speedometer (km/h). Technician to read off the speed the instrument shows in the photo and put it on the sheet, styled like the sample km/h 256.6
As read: km/h 25
